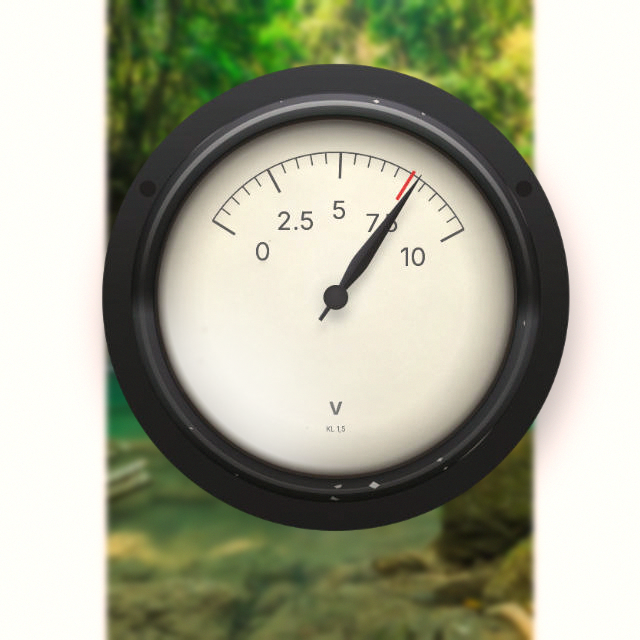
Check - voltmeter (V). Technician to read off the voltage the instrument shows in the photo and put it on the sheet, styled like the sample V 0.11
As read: V 7.75
